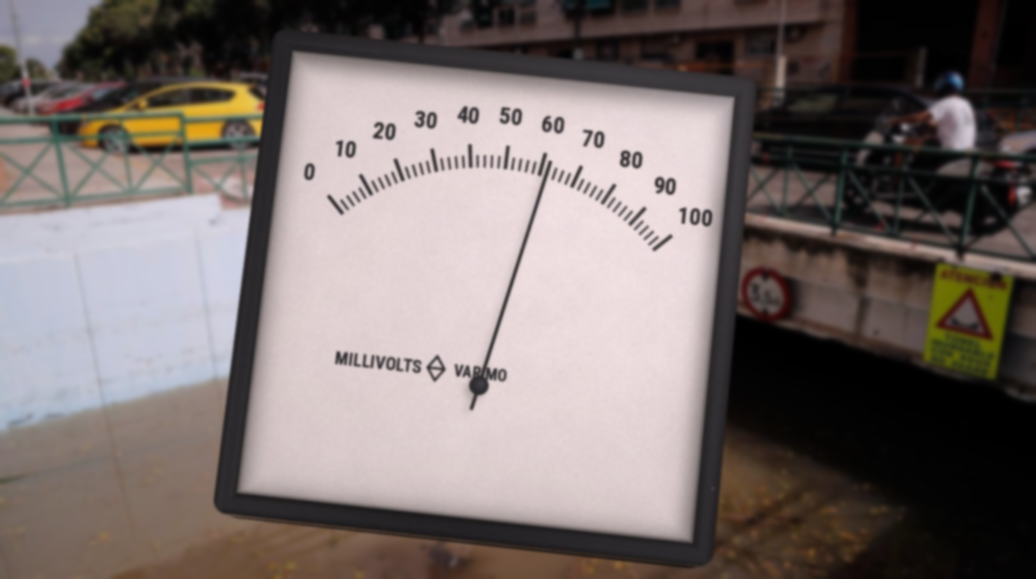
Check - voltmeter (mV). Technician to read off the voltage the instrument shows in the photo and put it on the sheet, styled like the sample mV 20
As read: mV 62
